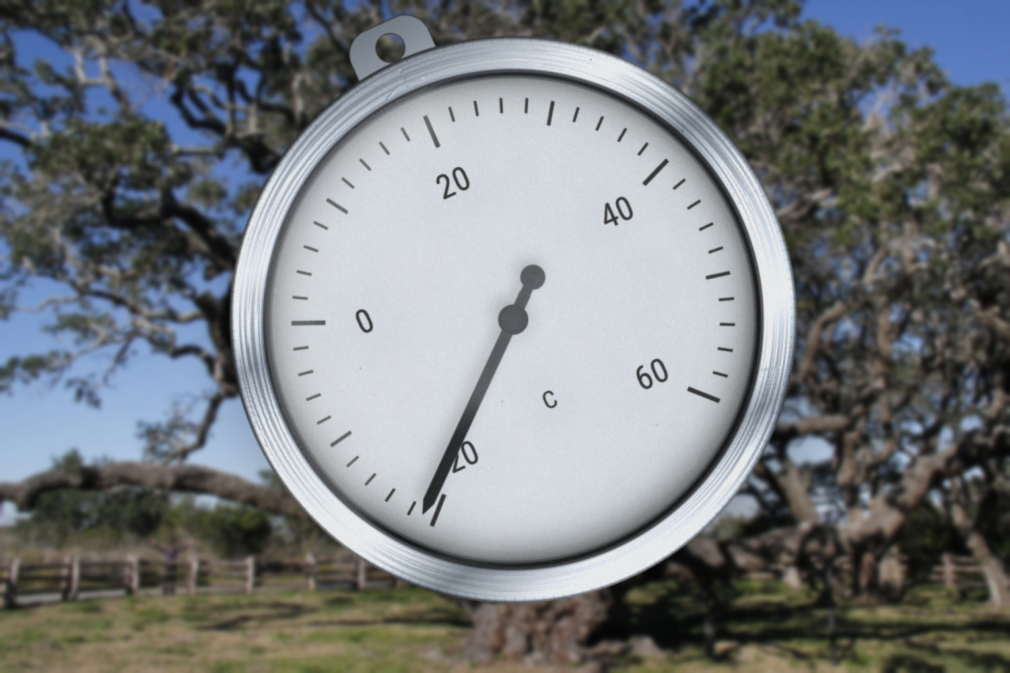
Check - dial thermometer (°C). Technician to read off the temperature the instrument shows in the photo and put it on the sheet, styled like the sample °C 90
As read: °C -19
